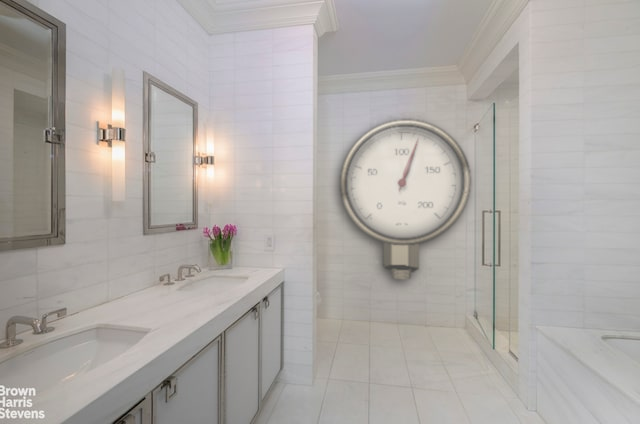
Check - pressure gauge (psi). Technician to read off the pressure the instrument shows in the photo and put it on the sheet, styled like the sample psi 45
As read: psi 115
